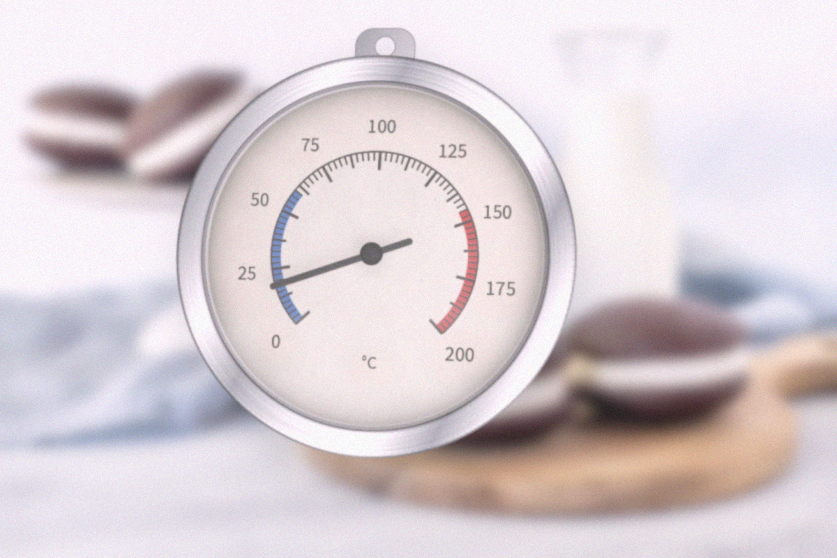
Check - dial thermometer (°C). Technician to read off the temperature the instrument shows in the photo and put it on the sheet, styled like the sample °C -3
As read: °C 17.5
